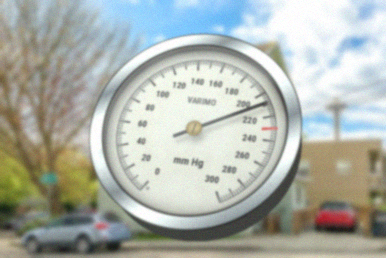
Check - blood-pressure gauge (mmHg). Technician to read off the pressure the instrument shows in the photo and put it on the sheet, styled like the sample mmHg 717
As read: mmHg 210
